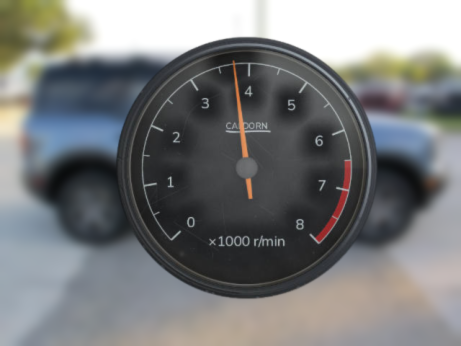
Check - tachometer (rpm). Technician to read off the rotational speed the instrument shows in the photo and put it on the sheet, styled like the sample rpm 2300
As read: rpm 3750
